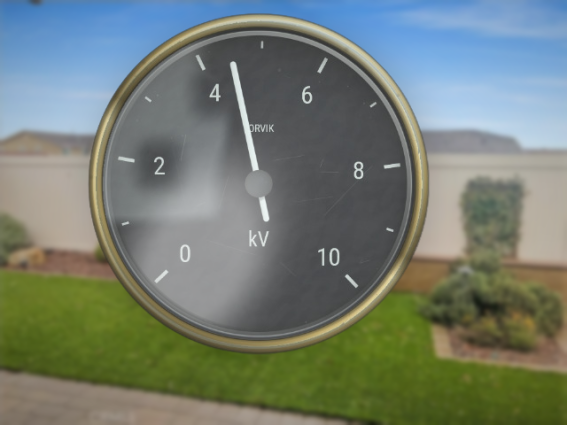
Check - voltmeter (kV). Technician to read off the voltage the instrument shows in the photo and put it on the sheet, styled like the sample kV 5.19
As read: kV 4.5
